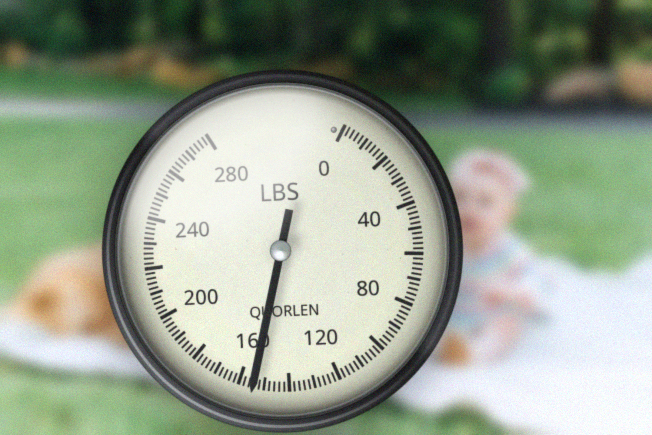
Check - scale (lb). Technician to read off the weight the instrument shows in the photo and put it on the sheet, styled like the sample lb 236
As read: lb 154
